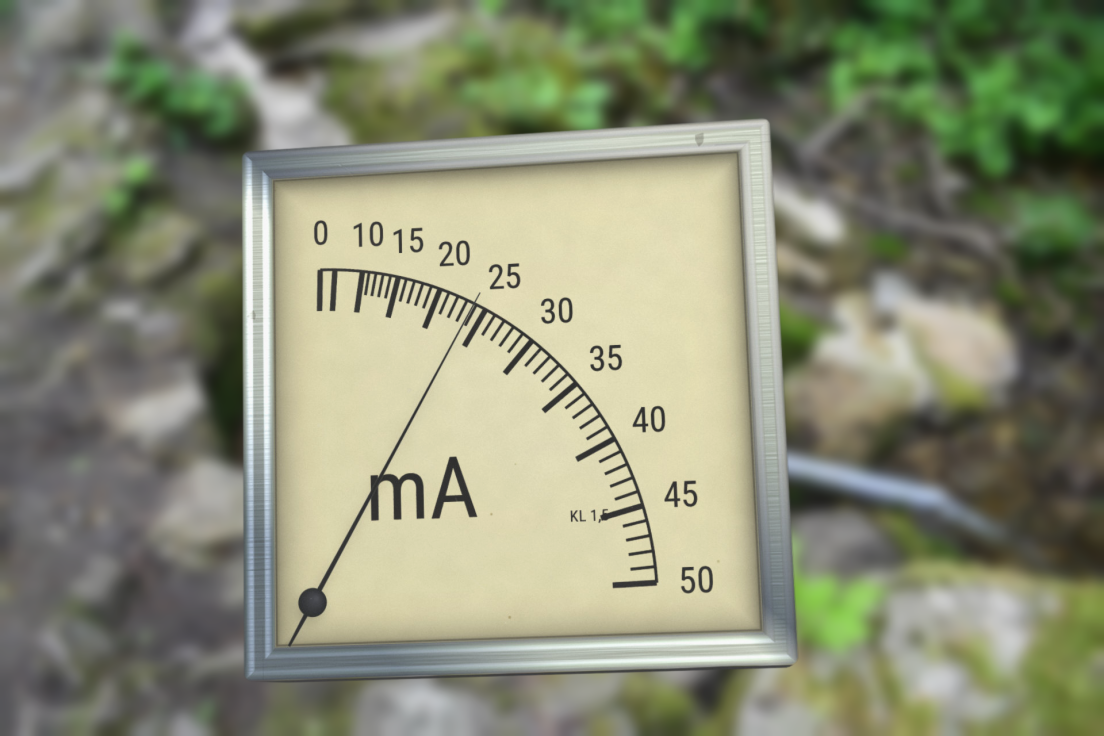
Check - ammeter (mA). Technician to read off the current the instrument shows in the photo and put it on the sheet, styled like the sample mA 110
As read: mA 24
